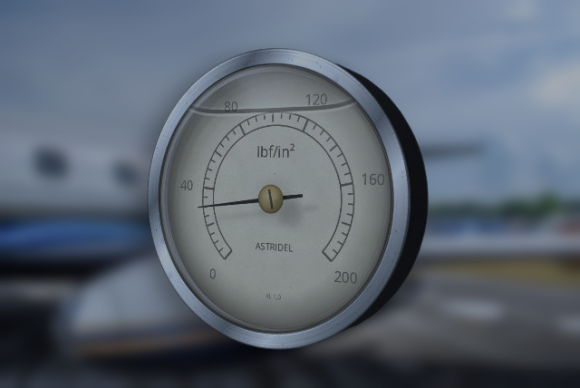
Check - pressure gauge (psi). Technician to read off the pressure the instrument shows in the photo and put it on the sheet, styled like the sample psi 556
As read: psi 30
